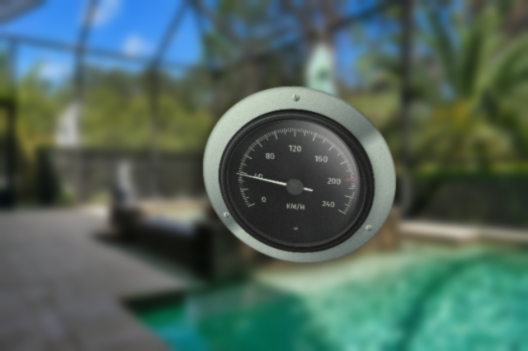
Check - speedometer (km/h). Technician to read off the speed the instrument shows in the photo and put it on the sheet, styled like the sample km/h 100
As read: km/h 40
